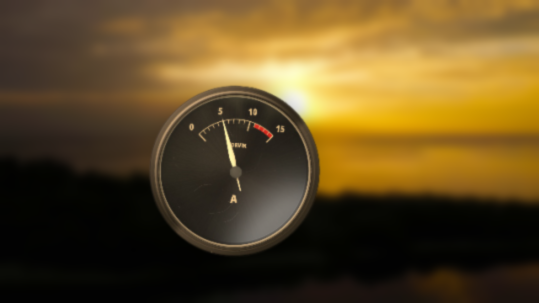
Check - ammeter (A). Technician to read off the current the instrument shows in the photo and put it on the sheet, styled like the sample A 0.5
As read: A 5
